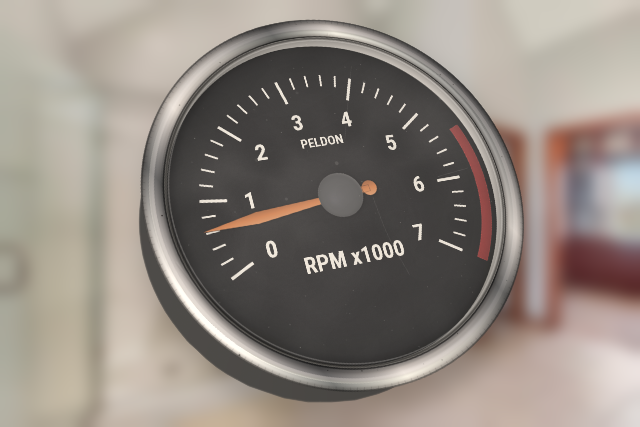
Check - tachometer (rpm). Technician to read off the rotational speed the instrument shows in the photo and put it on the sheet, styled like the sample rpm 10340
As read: rpm 600
